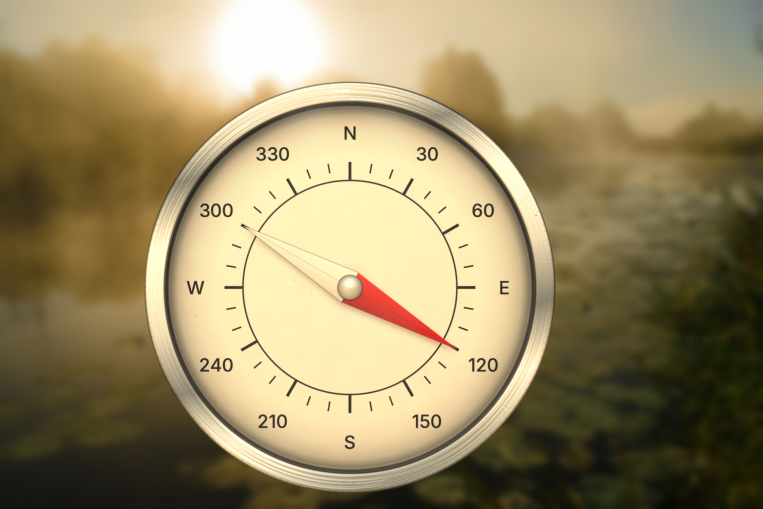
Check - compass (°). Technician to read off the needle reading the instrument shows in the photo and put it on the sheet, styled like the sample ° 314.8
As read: ° 120
